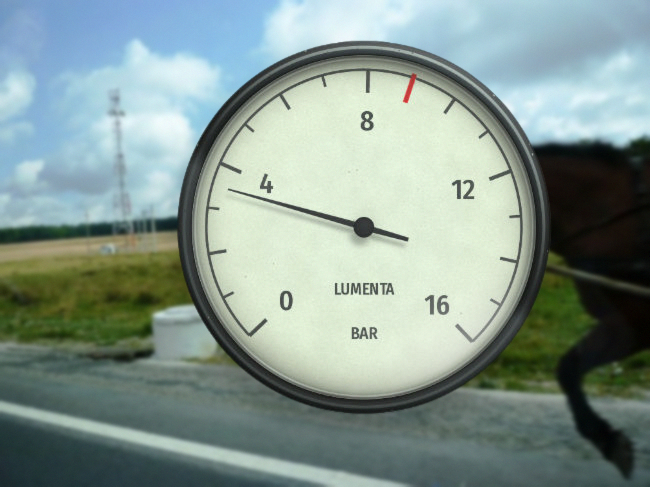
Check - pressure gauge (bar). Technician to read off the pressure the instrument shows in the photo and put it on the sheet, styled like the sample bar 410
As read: bar 3.5
